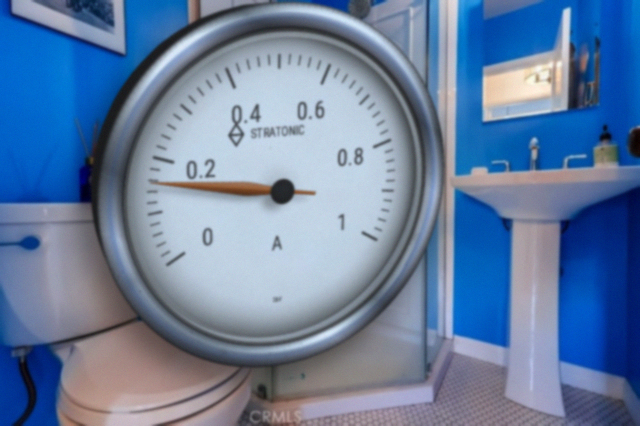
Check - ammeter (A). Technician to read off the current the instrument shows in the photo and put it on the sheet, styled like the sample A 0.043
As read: A 0.16
